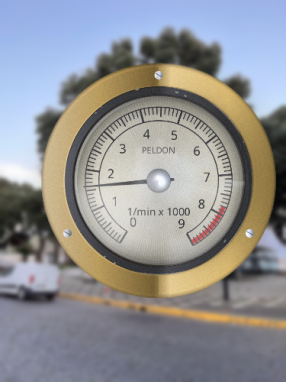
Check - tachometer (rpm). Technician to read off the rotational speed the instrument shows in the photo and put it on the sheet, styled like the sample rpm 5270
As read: rpm 1600
